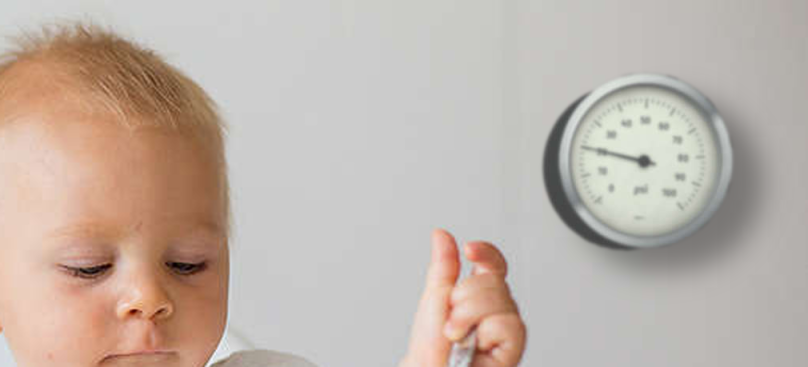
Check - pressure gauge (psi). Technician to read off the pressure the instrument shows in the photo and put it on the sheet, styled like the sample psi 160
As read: psi 20
